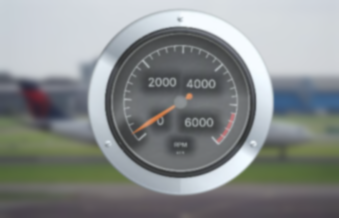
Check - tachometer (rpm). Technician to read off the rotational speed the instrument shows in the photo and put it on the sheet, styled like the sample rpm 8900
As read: rpm 200
